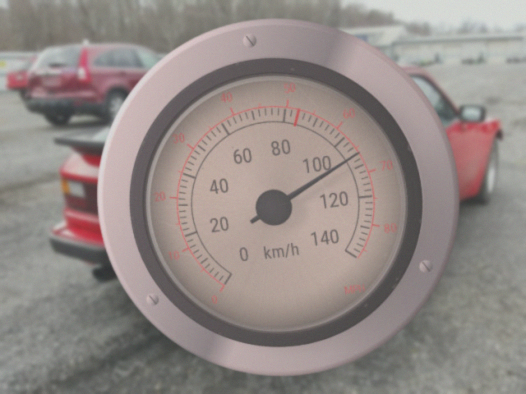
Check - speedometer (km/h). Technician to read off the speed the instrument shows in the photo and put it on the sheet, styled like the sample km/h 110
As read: km/h 106
